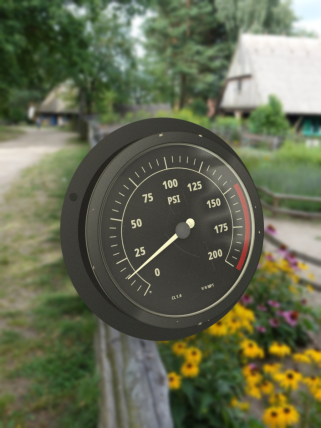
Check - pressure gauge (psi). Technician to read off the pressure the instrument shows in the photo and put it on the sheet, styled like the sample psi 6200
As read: psi 15
